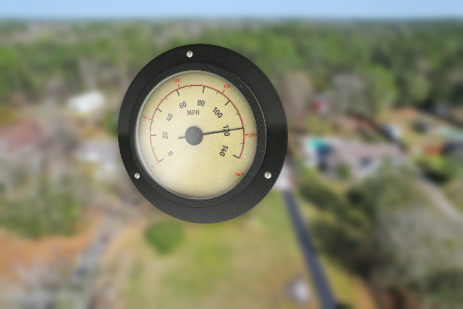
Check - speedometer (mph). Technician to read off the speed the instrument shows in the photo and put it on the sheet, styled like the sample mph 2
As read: mph 120
